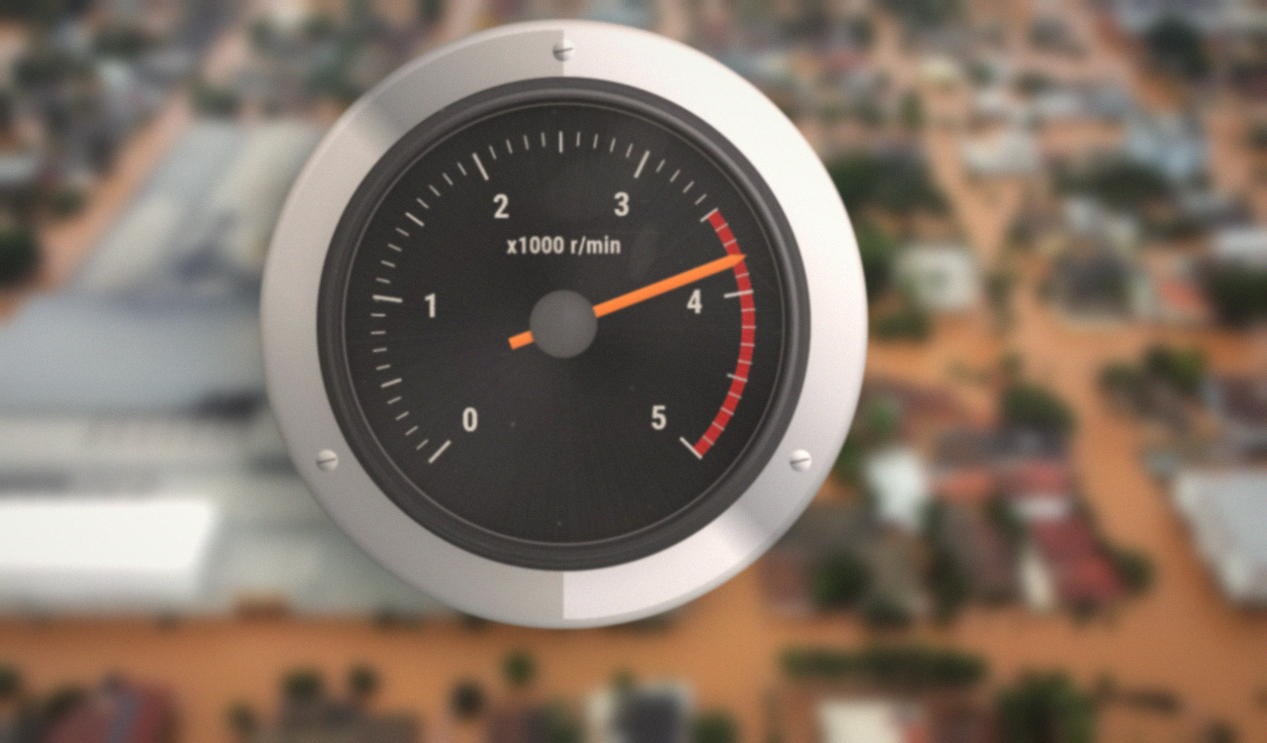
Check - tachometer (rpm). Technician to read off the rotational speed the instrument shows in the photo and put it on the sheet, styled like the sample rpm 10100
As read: rpm 3800
